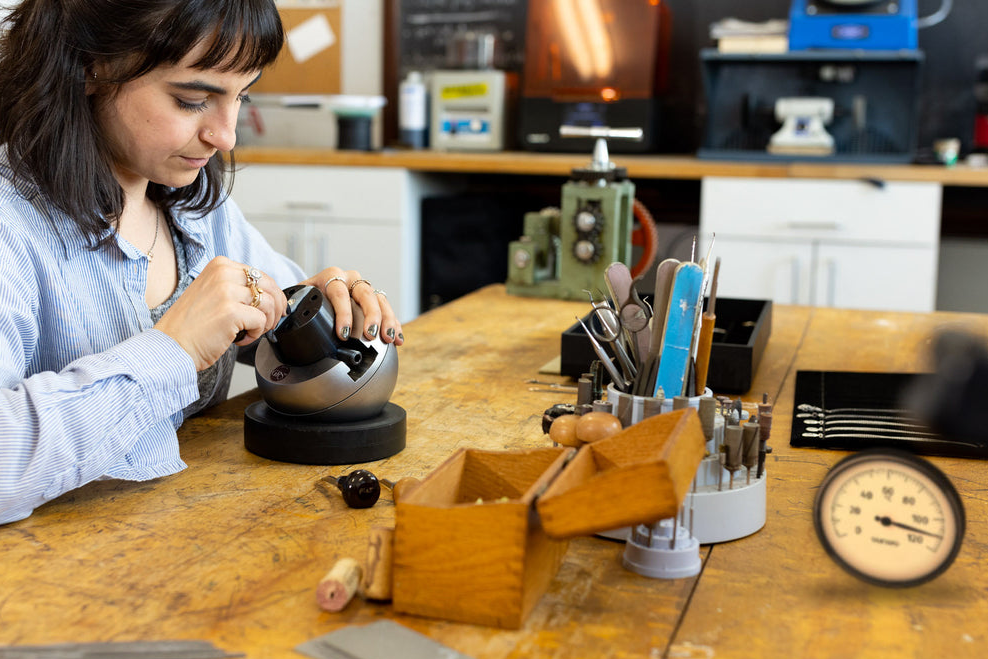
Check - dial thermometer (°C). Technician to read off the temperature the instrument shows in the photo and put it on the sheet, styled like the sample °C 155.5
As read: °C 110
